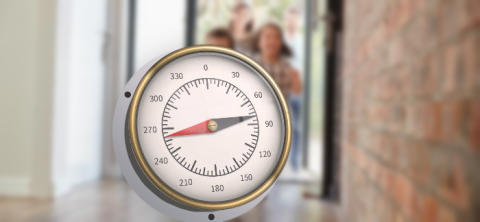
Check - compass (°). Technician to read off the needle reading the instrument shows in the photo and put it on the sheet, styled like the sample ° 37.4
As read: ° 260
